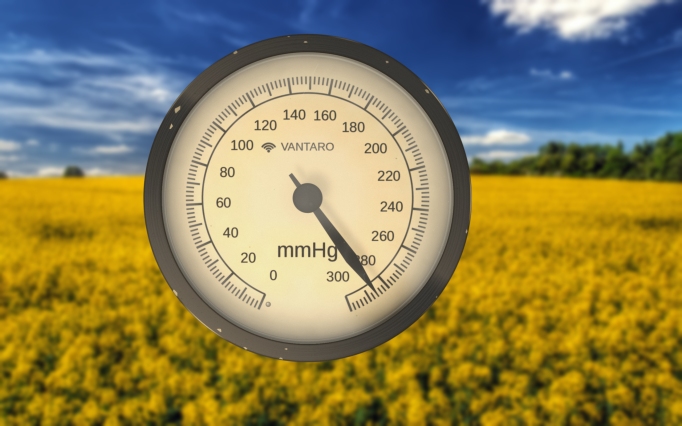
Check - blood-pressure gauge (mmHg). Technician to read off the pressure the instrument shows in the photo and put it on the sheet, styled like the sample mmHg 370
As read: mmHg 286
